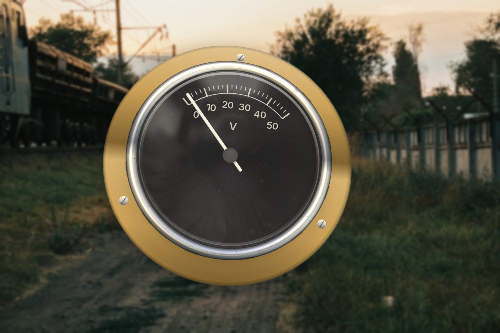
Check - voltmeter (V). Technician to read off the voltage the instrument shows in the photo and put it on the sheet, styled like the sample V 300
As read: V 2
